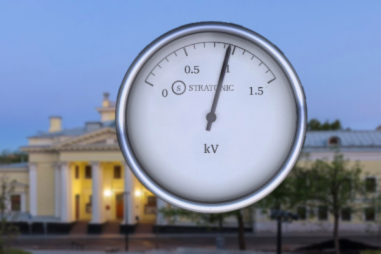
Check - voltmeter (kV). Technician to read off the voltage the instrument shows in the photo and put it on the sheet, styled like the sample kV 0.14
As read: kV 0.95
